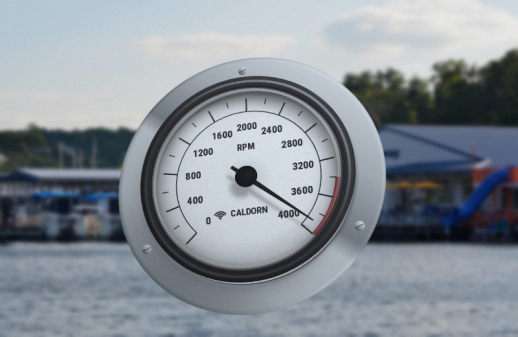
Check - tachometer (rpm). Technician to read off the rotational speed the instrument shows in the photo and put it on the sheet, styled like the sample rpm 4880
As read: rpm 3900
